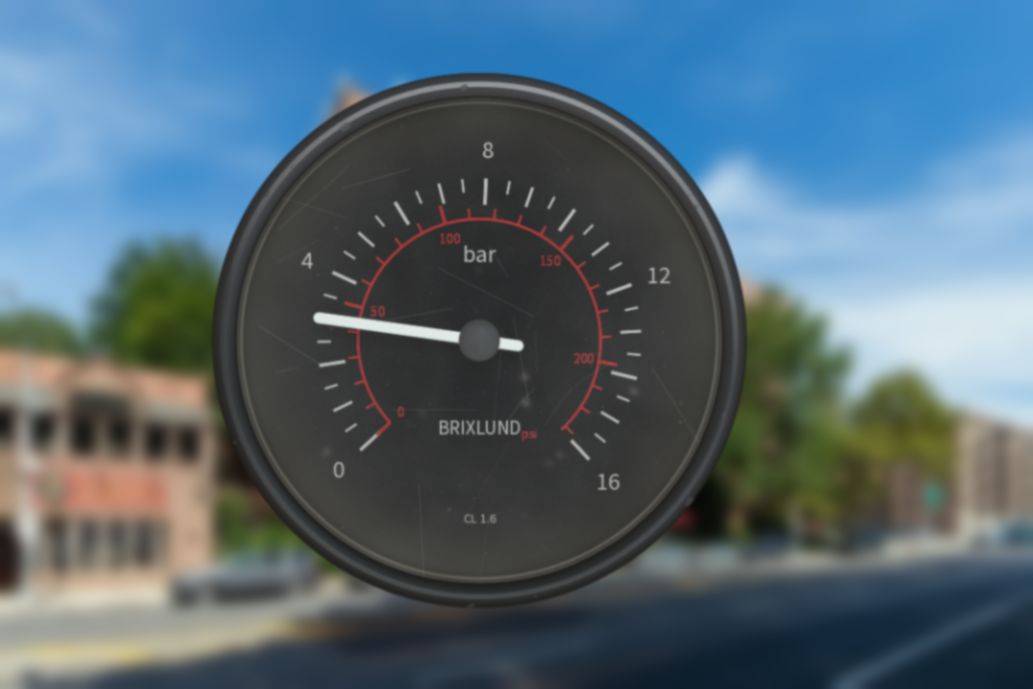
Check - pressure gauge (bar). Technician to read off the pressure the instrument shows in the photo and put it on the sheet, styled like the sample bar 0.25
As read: bar 3
